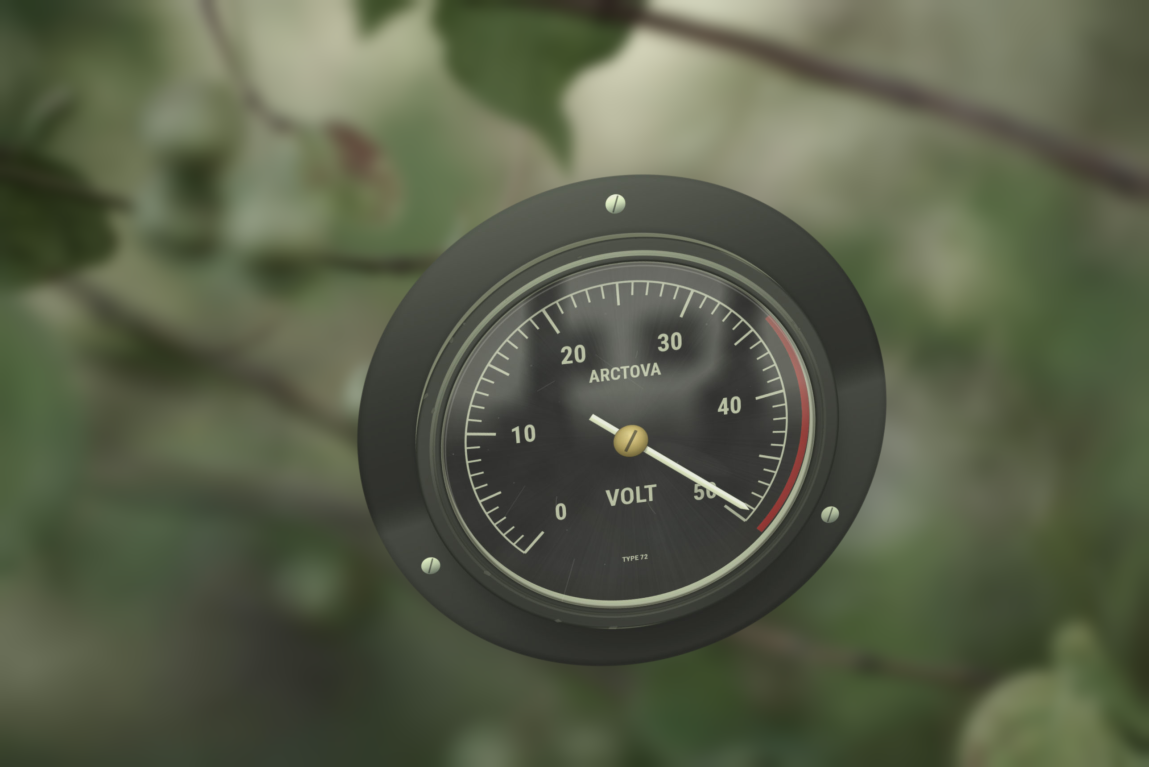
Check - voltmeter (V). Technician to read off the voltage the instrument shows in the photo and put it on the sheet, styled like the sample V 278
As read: V 49
